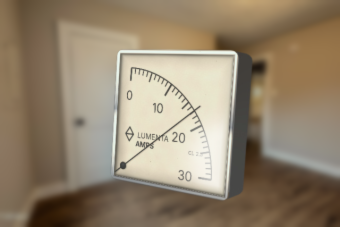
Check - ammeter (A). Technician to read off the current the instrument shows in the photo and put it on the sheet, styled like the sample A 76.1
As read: A 17
